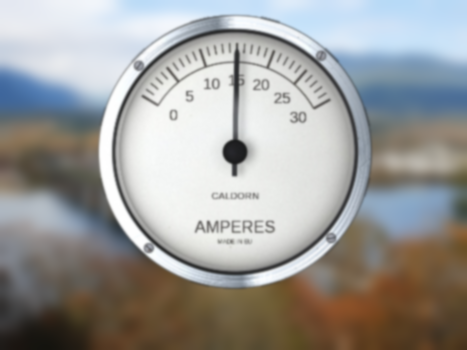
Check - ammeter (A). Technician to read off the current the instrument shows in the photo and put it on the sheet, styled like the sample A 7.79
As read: A 15
